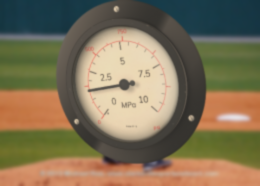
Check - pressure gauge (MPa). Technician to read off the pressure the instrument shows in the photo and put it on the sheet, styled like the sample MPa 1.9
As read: MPa 1.5
